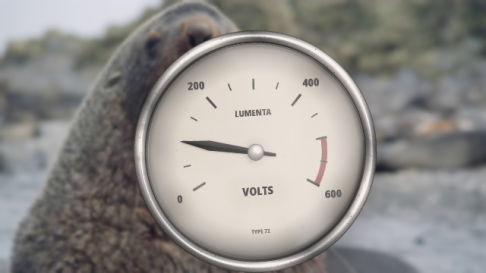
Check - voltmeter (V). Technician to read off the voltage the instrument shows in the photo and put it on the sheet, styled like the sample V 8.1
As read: V 100
